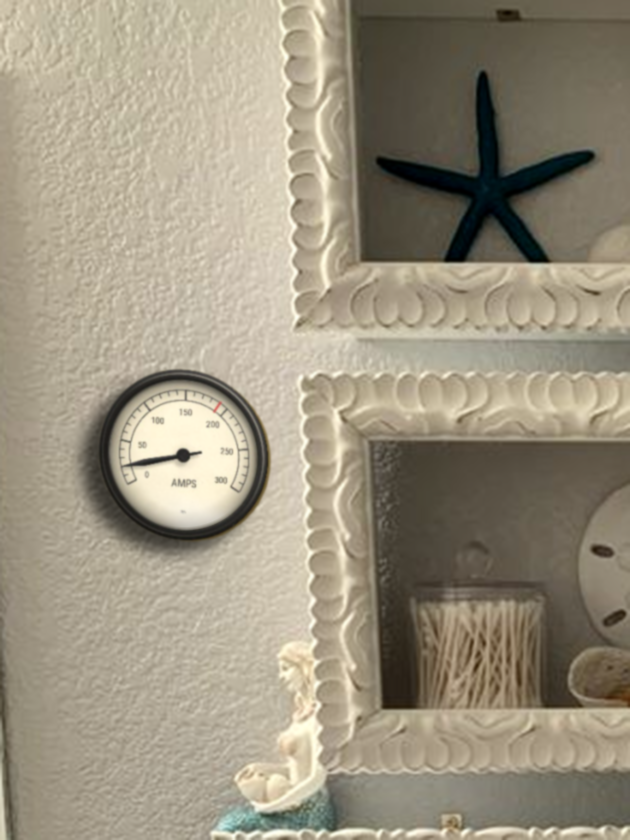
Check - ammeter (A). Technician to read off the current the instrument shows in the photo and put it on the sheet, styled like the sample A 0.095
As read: A 20
